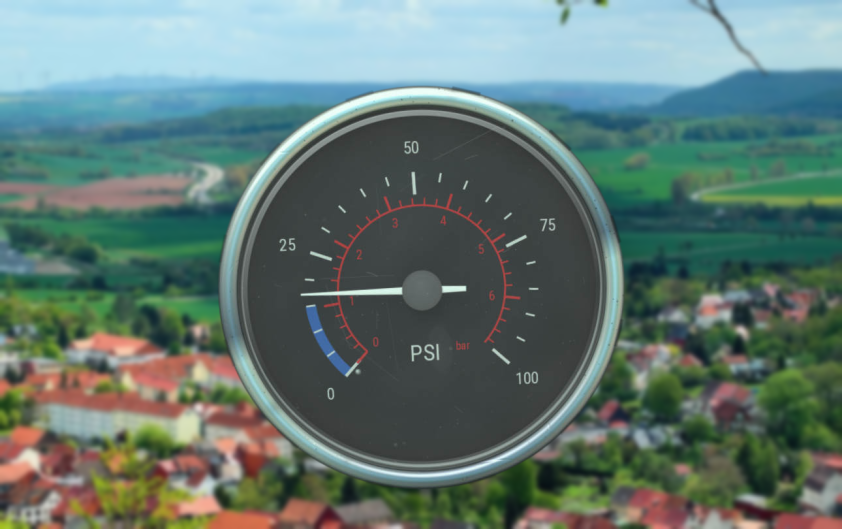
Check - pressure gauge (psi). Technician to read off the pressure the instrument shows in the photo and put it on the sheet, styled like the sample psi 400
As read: psi 17.5
